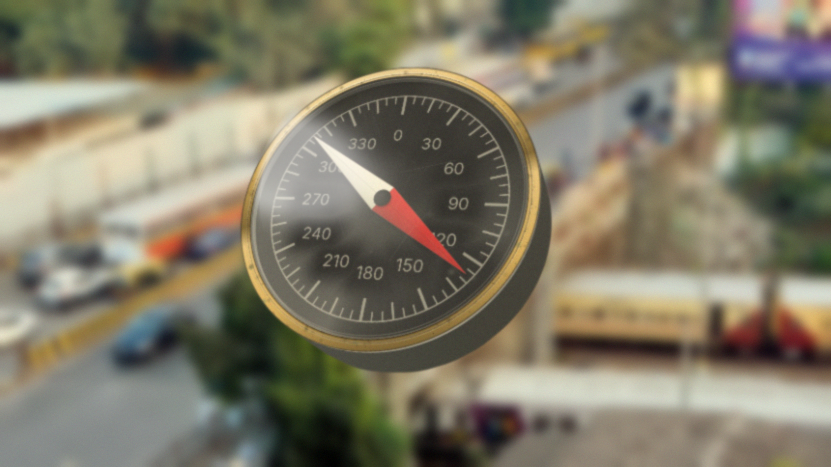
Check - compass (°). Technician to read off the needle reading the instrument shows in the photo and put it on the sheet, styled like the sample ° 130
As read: ° 127.5
